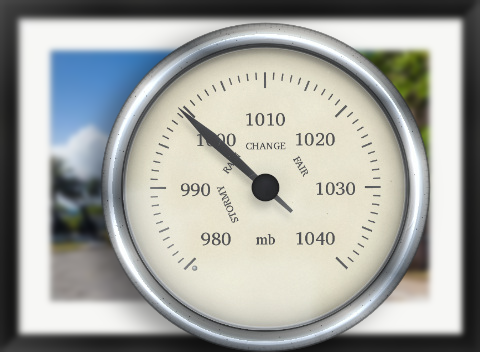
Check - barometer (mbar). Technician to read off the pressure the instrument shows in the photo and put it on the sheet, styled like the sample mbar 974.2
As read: mbar 999.5
